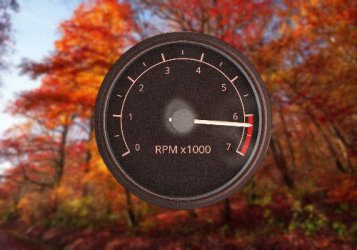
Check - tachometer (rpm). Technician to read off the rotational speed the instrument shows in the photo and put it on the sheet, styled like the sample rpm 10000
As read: rpm 6250
